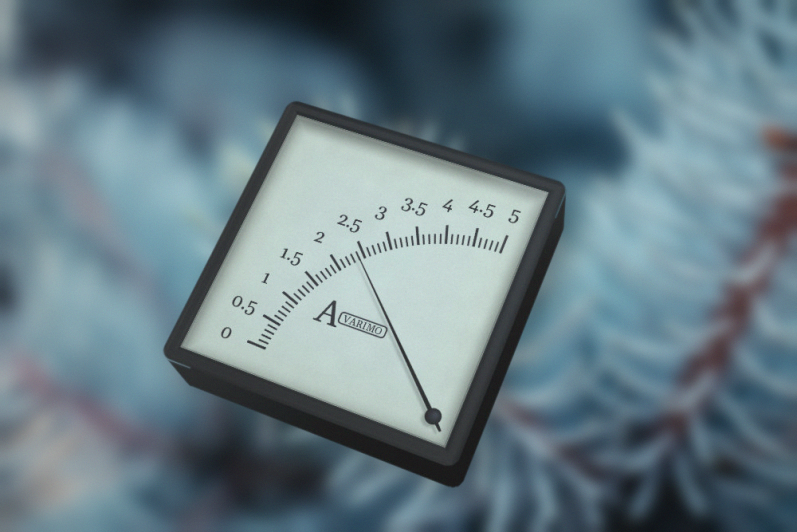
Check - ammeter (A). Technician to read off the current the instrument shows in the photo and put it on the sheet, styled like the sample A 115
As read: A 2.4
